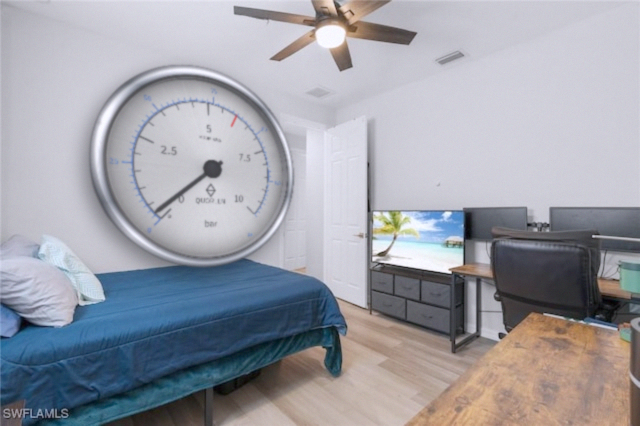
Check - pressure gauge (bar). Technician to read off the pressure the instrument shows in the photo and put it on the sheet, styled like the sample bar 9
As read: bar 0.25
